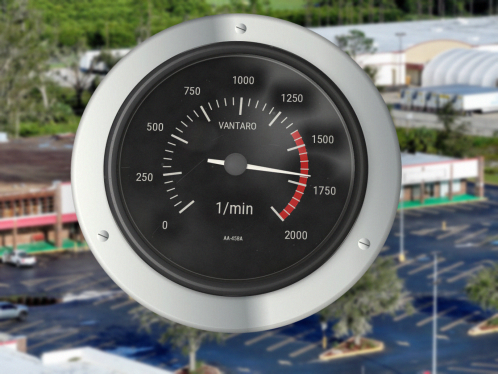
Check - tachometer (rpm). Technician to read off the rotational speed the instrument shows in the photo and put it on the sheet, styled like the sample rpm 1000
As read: rpm 1700
